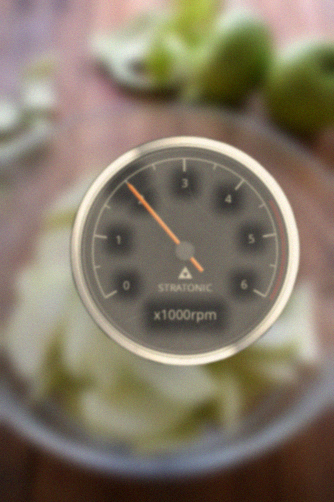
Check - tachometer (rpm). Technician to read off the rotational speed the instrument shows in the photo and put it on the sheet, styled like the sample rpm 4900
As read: rpm 2000
